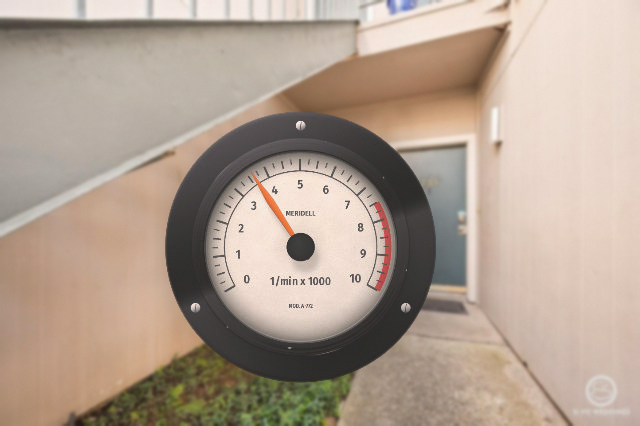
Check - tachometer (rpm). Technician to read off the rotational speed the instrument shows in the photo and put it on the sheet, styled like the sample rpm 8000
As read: rpm 3625
